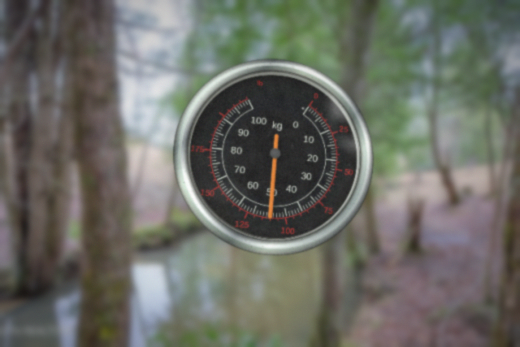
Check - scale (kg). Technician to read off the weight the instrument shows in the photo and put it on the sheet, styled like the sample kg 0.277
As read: kg 50
